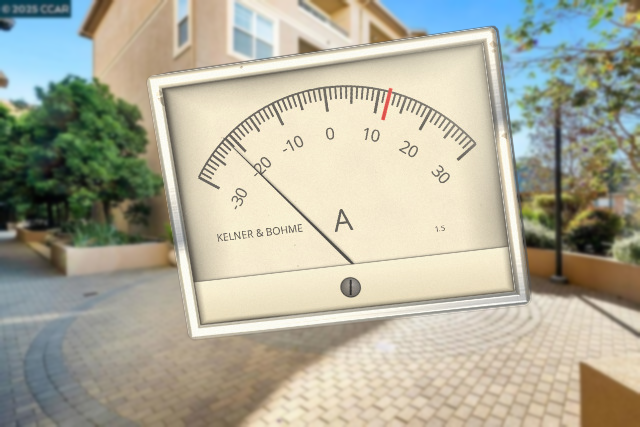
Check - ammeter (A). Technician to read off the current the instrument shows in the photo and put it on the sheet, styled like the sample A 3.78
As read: A -21
